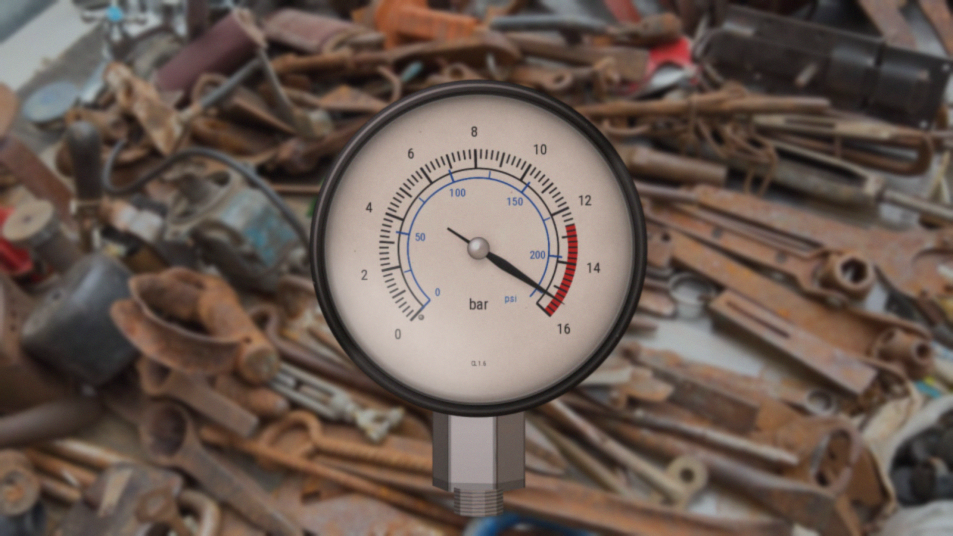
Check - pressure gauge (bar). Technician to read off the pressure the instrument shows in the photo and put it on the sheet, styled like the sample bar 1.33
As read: bar 15.4
